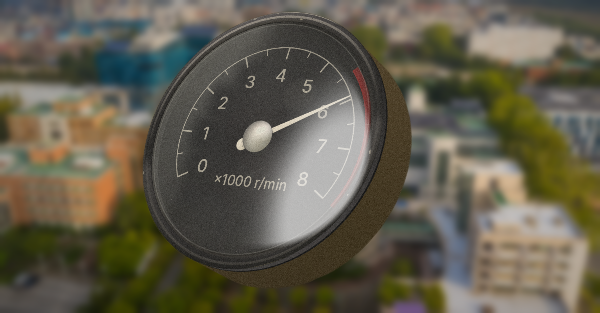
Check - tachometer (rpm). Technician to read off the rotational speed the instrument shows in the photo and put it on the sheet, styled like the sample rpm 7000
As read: rpm 6000
